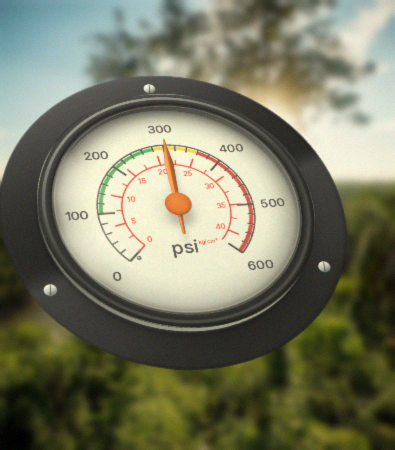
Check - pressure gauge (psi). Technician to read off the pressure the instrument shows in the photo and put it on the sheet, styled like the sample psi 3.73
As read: psi 300
